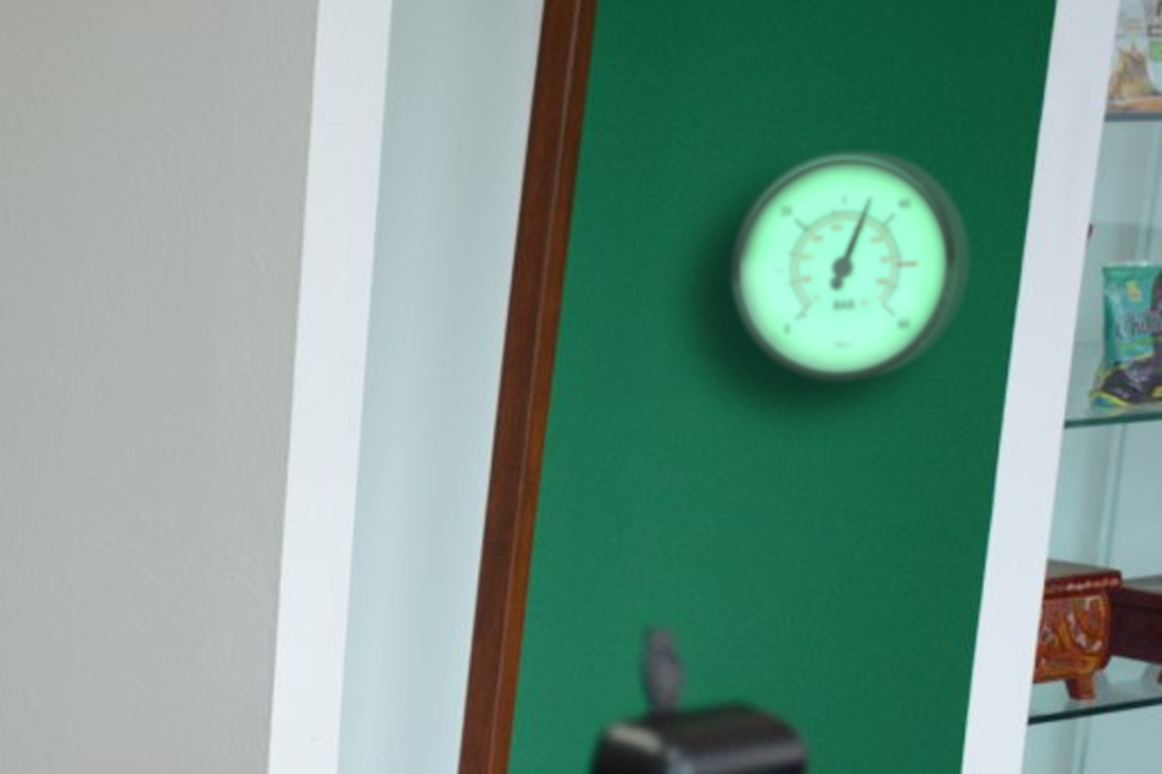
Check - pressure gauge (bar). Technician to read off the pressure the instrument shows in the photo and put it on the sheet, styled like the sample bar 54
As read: bar 35
